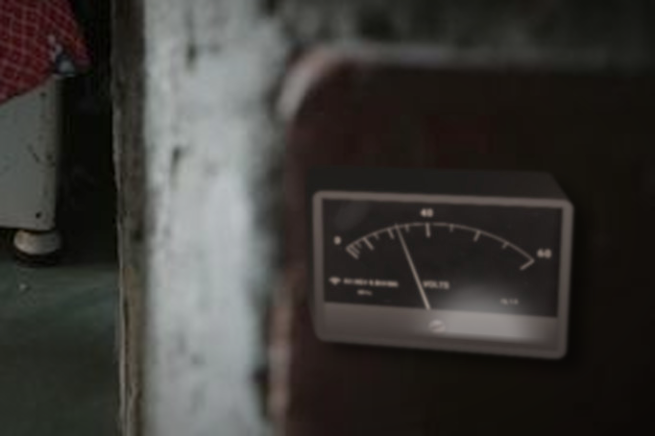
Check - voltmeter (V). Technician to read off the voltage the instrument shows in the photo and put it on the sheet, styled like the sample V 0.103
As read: V 32.5
